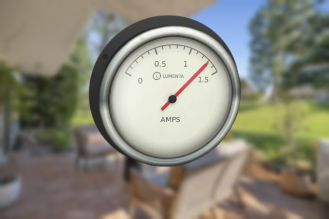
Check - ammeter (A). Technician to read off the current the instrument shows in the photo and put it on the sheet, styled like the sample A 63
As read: A 1.3
